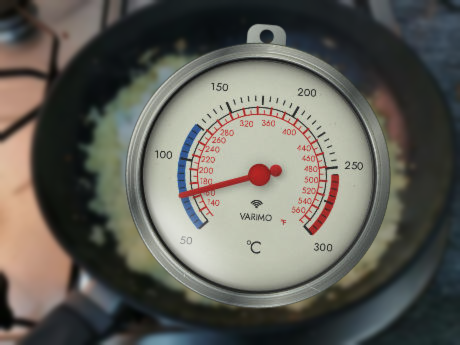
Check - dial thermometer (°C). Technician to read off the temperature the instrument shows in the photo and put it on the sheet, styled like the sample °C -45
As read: °C 75
